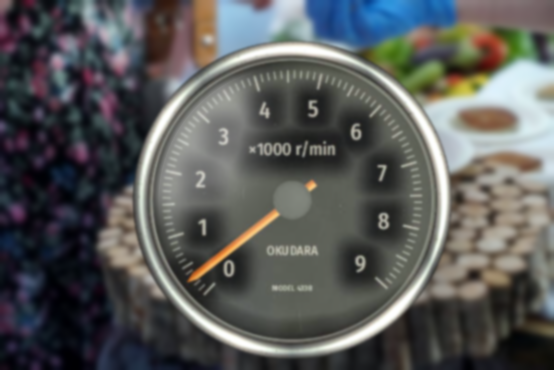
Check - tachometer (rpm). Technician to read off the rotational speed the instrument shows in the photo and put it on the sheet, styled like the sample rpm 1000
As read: rpm 300
